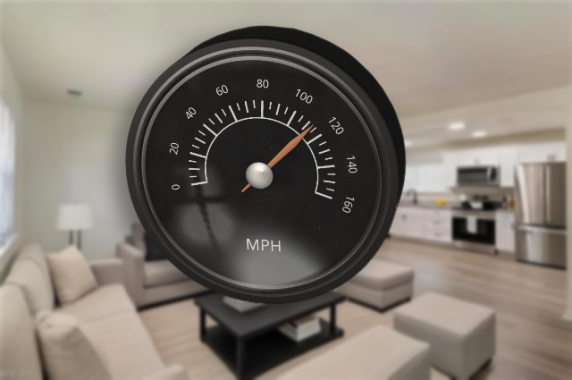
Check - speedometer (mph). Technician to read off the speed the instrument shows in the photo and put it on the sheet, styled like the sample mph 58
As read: mph 112.5
